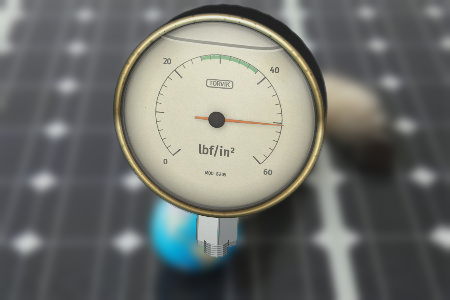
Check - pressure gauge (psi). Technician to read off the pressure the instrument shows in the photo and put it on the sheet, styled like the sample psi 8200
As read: psi 50
